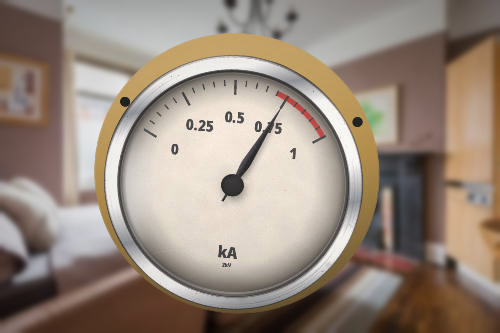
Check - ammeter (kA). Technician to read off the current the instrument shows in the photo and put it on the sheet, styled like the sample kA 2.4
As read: kA 0.75
